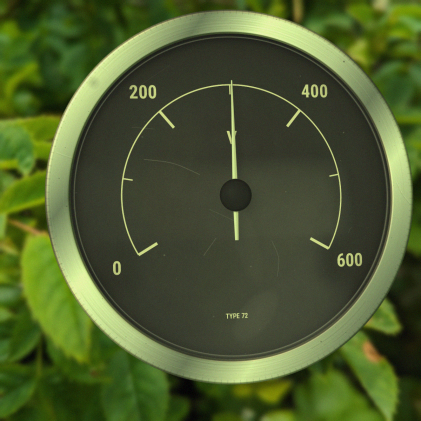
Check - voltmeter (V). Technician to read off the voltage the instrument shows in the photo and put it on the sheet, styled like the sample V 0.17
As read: V 300
